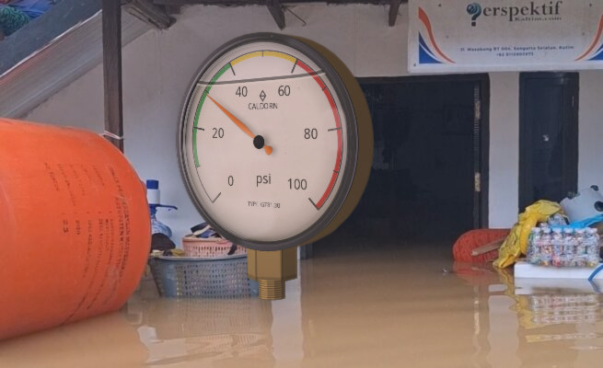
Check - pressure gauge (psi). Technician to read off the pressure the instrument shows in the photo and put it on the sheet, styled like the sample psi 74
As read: psi 30
